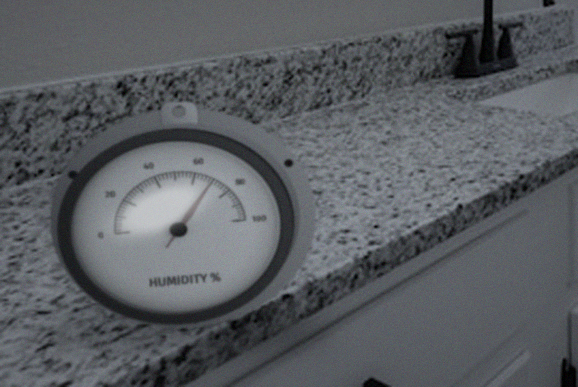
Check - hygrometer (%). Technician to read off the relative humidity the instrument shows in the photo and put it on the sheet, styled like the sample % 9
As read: % 70
